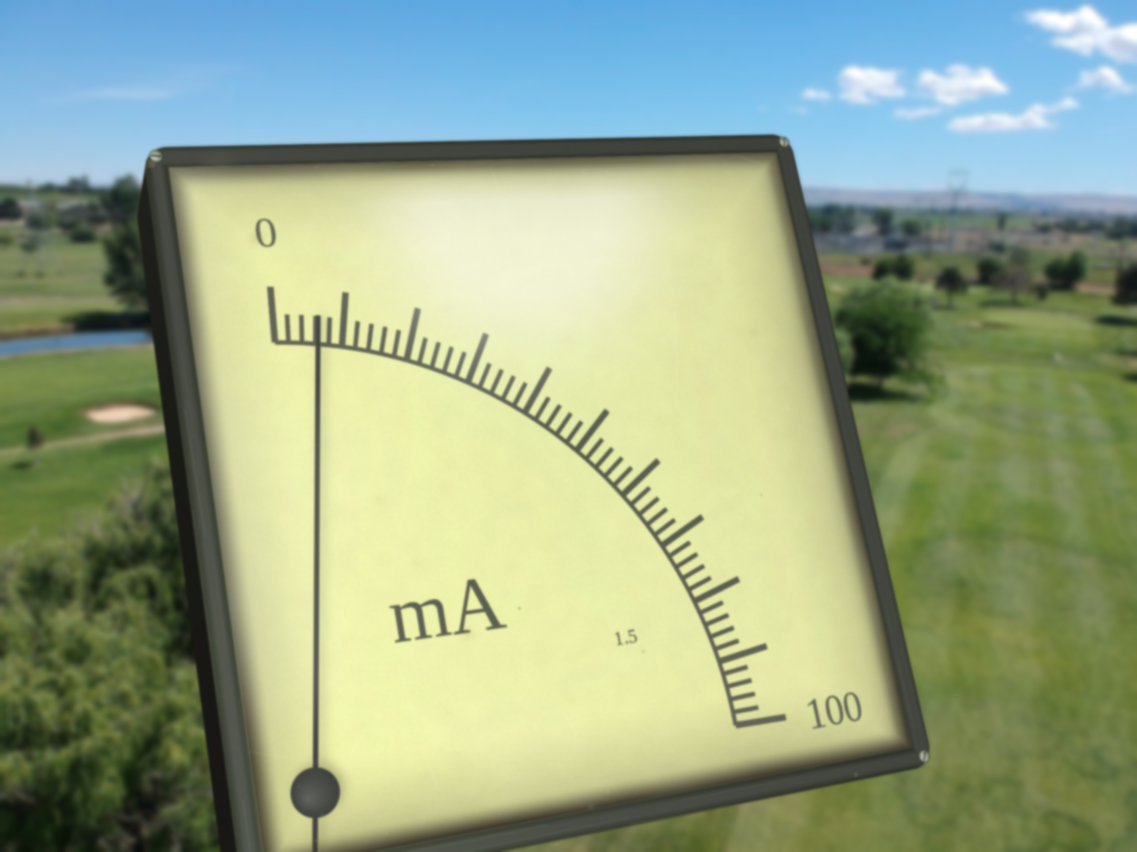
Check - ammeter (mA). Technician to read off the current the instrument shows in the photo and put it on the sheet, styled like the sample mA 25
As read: mA 6
